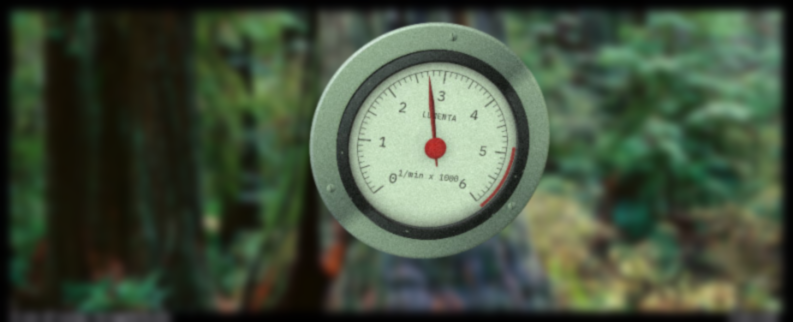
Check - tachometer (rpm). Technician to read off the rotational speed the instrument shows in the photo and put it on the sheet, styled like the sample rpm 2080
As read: rpm 2700
